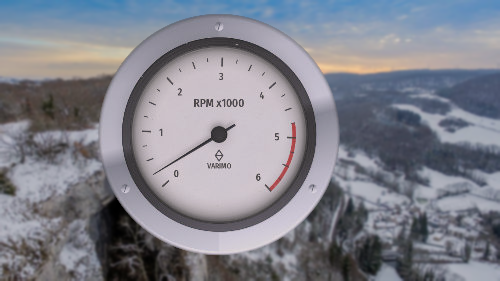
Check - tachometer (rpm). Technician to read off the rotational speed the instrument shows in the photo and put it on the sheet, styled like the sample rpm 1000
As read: rpm 250
